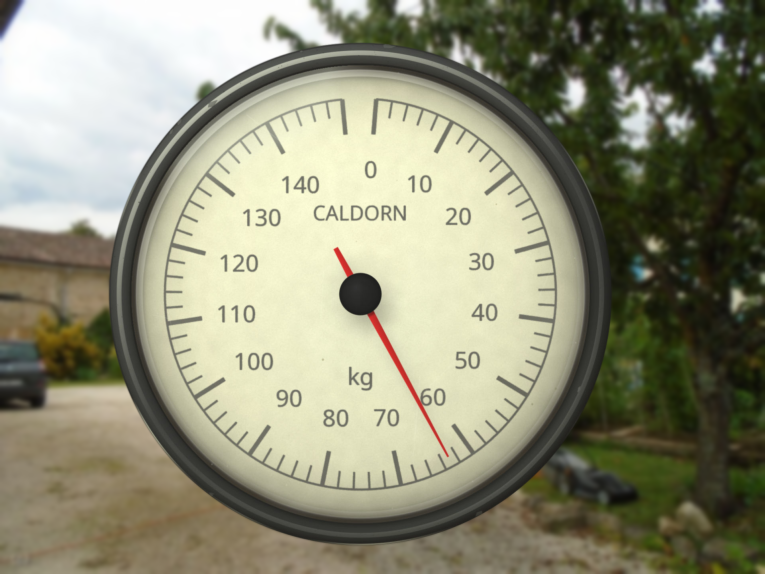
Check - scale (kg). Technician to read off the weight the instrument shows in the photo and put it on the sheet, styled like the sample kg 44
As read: kg 63
